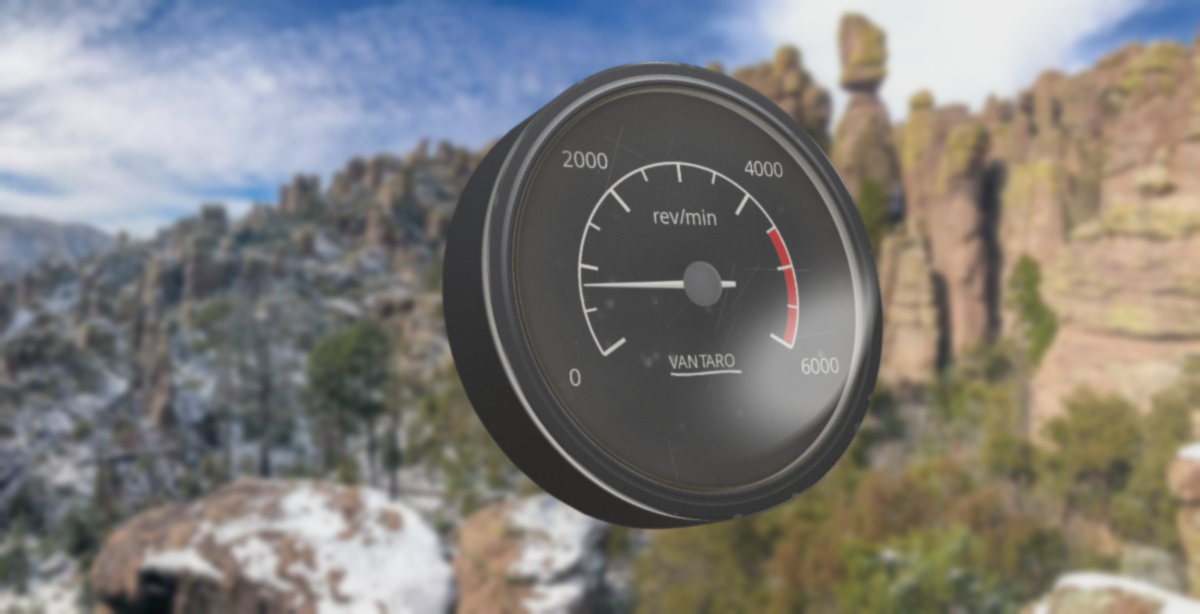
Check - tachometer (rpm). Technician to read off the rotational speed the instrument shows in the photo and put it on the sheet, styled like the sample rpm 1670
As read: rpm 750
